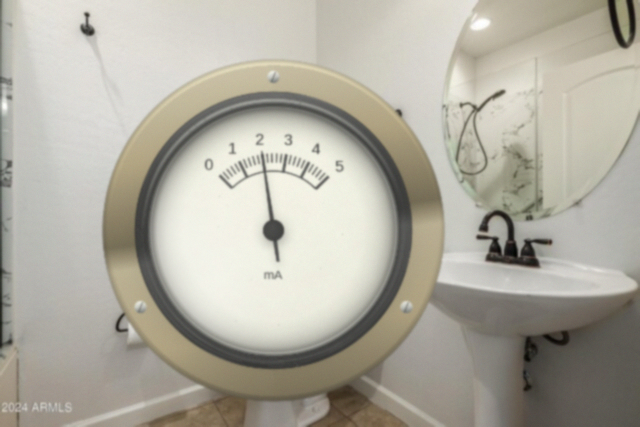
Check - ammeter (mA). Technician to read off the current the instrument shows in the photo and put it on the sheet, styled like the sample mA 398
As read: mA 2
